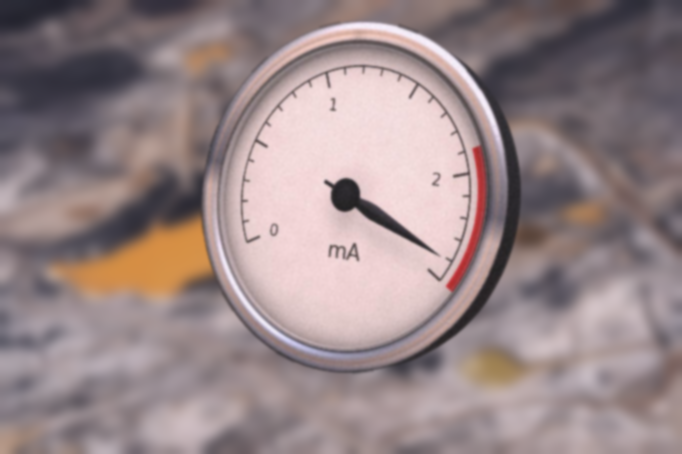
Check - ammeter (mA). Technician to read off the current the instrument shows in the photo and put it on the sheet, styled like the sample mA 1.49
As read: mA 2.4
